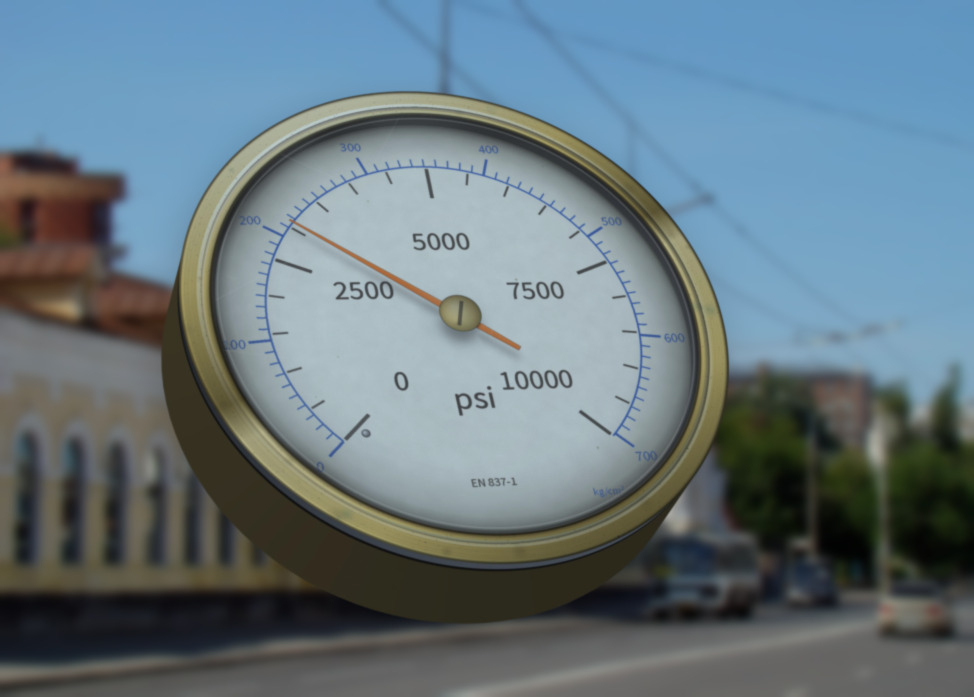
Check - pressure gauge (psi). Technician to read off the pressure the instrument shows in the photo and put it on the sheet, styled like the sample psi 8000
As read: psi 3000
